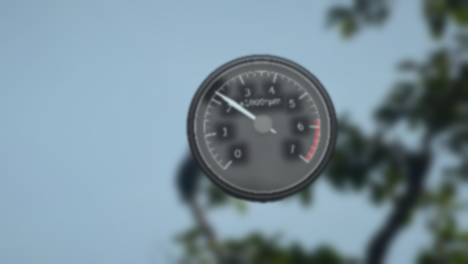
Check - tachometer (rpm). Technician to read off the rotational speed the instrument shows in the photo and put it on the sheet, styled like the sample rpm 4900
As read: rpm 2200
